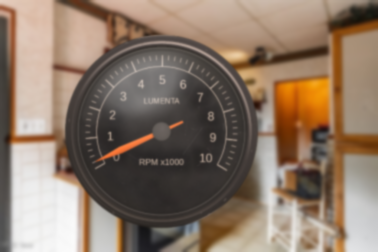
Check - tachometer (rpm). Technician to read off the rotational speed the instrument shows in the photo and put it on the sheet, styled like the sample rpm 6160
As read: rpm 200
